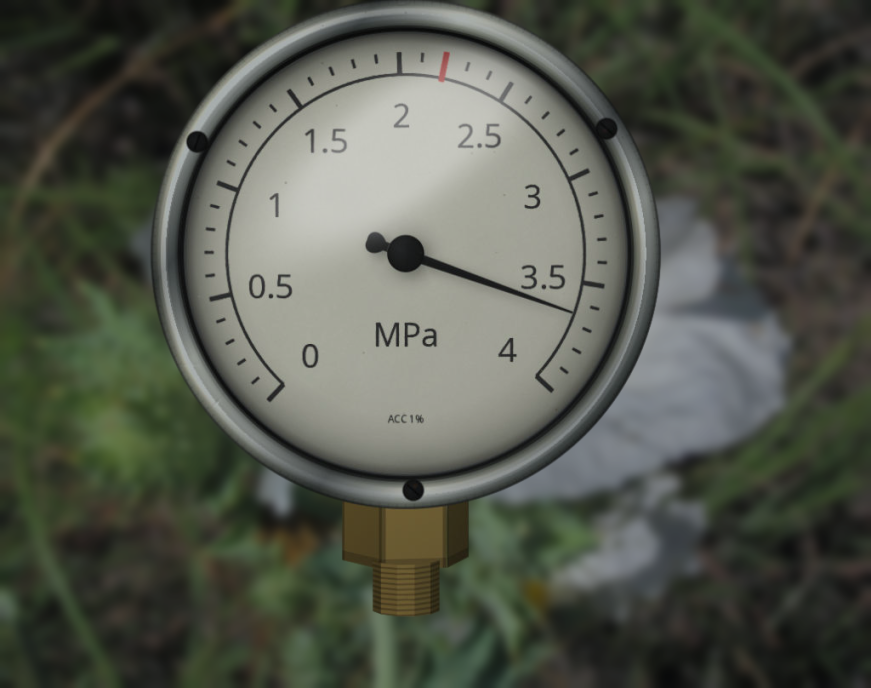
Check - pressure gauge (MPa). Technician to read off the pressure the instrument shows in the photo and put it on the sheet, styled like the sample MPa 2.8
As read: MPa 3.65
